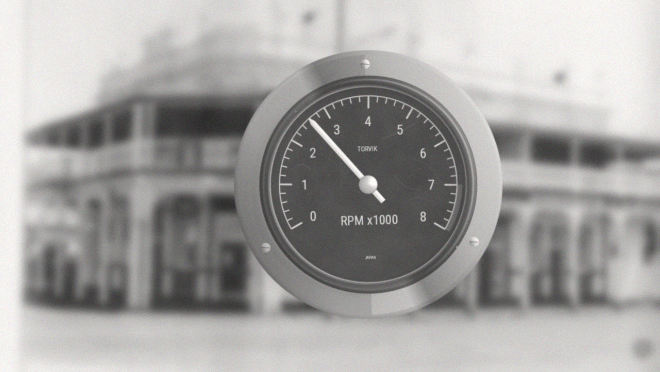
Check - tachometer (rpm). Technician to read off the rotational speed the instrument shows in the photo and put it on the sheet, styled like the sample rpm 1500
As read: rpm 2600
